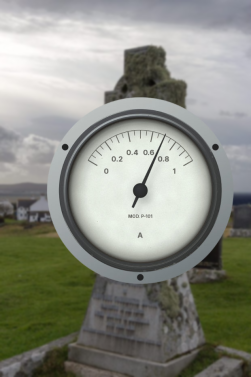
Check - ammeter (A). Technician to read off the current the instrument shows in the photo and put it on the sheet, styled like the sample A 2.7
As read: A 0.7
